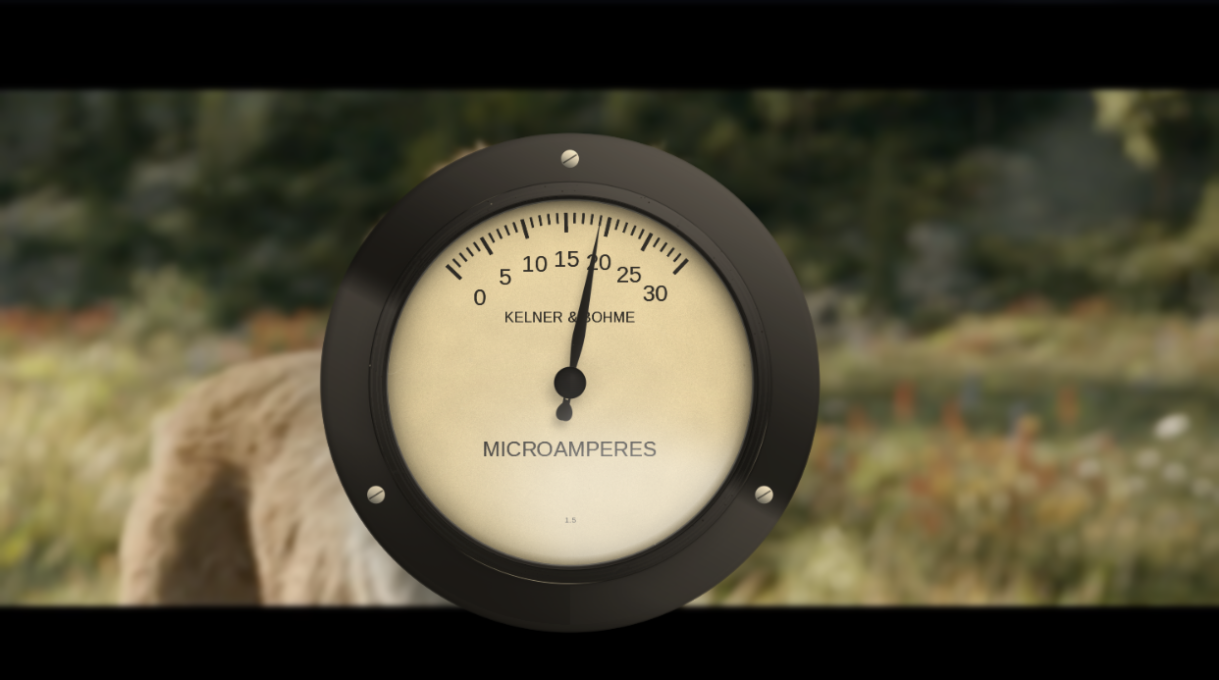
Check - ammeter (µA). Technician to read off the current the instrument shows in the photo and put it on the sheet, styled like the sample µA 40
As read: µA 19
